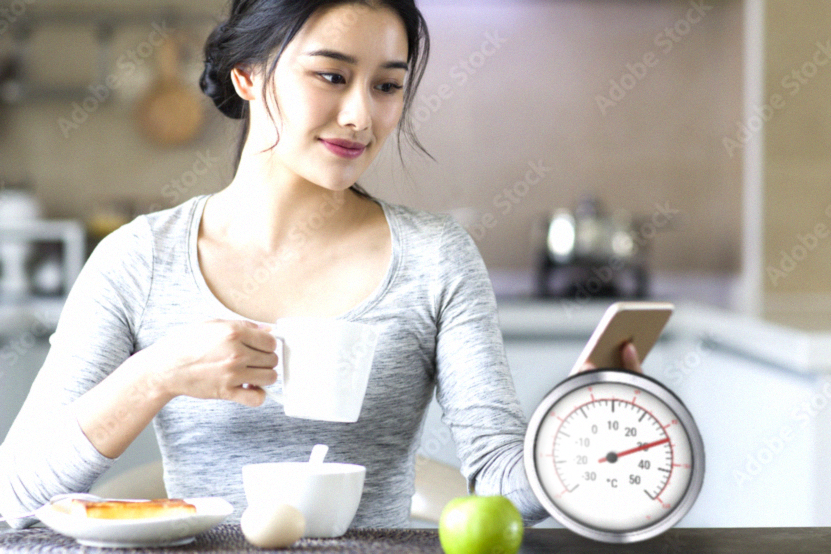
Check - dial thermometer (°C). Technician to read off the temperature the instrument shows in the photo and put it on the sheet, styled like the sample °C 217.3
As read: °C 30
